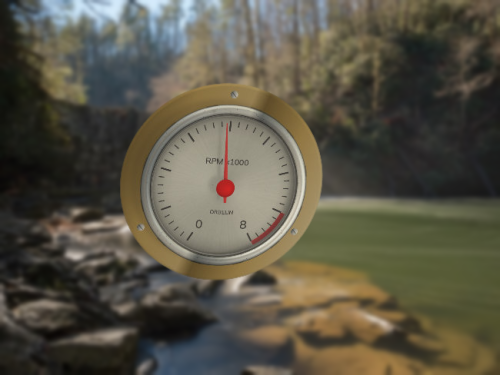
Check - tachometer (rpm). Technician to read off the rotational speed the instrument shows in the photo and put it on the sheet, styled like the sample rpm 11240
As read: rpm 3900
